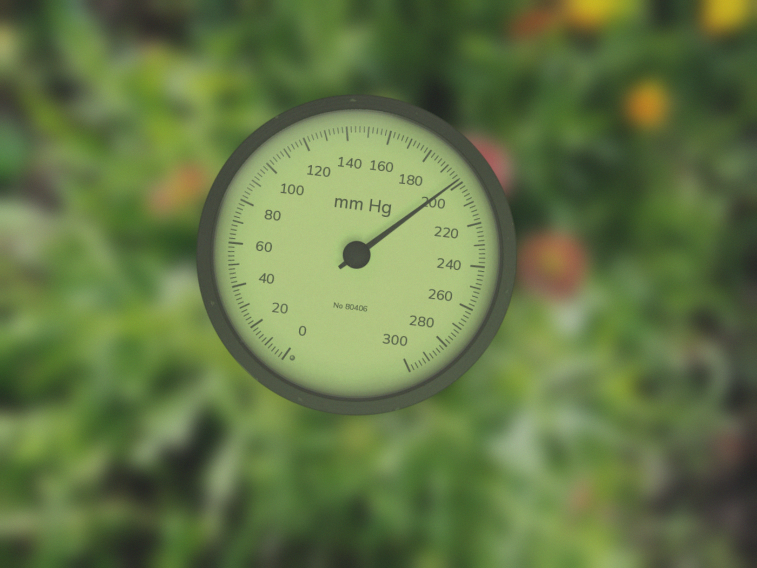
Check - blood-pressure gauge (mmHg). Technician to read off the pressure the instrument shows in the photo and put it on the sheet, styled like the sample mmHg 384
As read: mmHg 198
